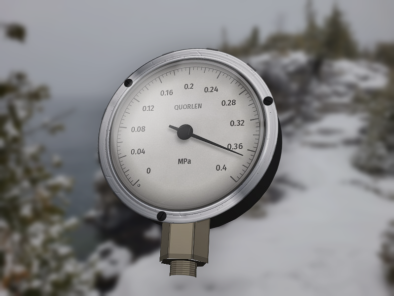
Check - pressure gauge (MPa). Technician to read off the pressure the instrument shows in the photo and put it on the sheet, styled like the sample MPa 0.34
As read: MPa 0.37
